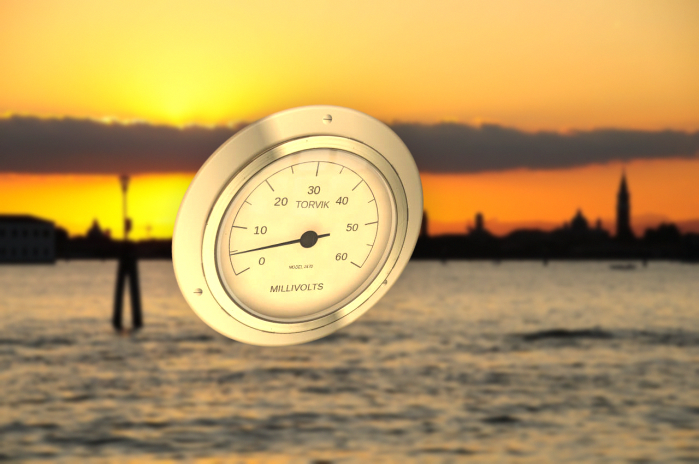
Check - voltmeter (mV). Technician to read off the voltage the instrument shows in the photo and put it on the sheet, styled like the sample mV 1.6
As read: mV 5
